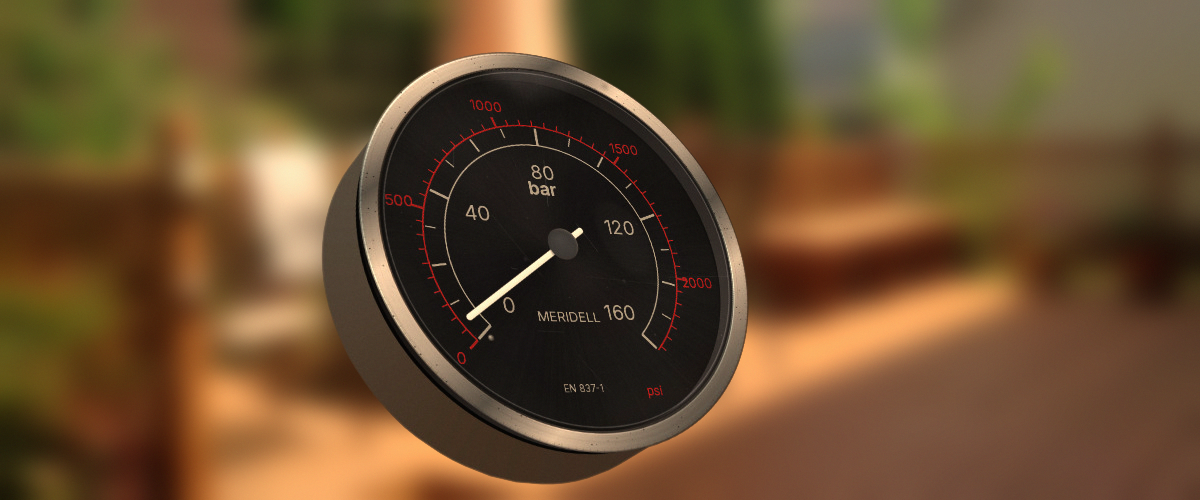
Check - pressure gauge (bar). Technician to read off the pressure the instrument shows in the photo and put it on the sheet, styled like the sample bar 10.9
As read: bar 5
